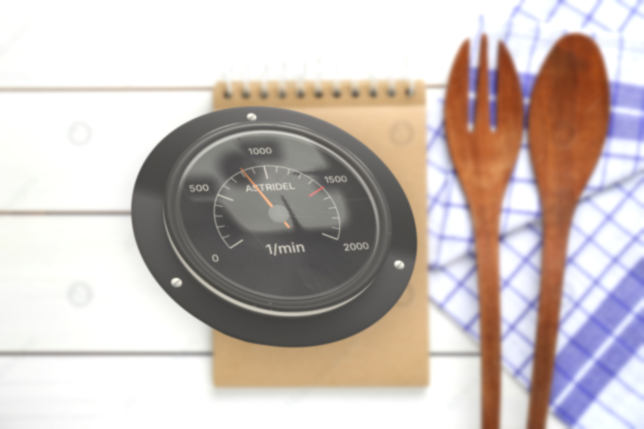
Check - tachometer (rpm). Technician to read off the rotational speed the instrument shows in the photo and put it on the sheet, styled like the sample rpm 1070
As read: rpm 800
